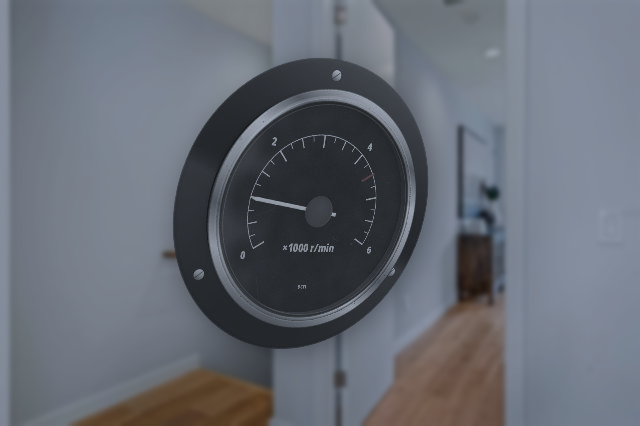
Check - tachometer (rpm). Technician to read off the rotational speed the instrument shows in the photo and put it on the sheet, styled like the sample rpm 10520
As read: rpm 1000
